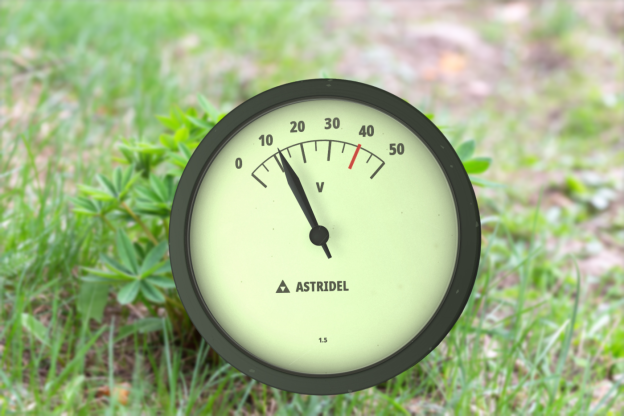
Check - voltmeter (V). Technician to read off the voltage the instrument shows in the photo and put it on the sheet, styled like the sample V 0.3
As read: V 12.5
